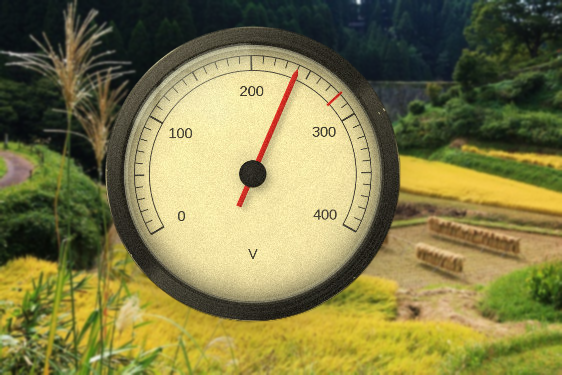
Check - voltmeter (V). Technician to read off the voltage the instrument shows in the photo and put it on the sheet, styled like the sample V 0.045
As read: V 240
